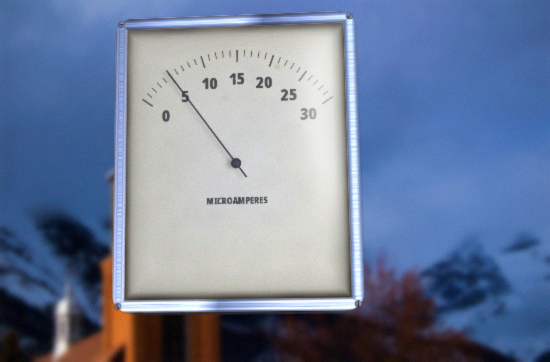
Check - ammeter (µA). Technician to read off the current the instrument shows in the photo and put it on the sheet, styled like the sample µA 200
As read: µA 5
